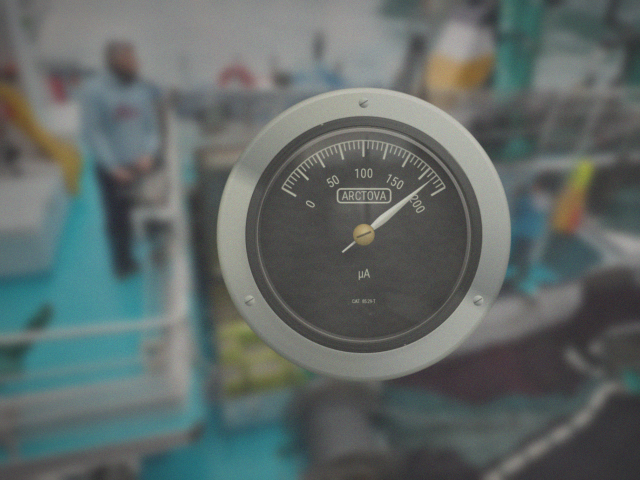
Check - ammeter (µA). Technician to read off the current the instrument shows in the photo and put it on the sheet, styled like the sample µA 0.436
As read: µA 185
